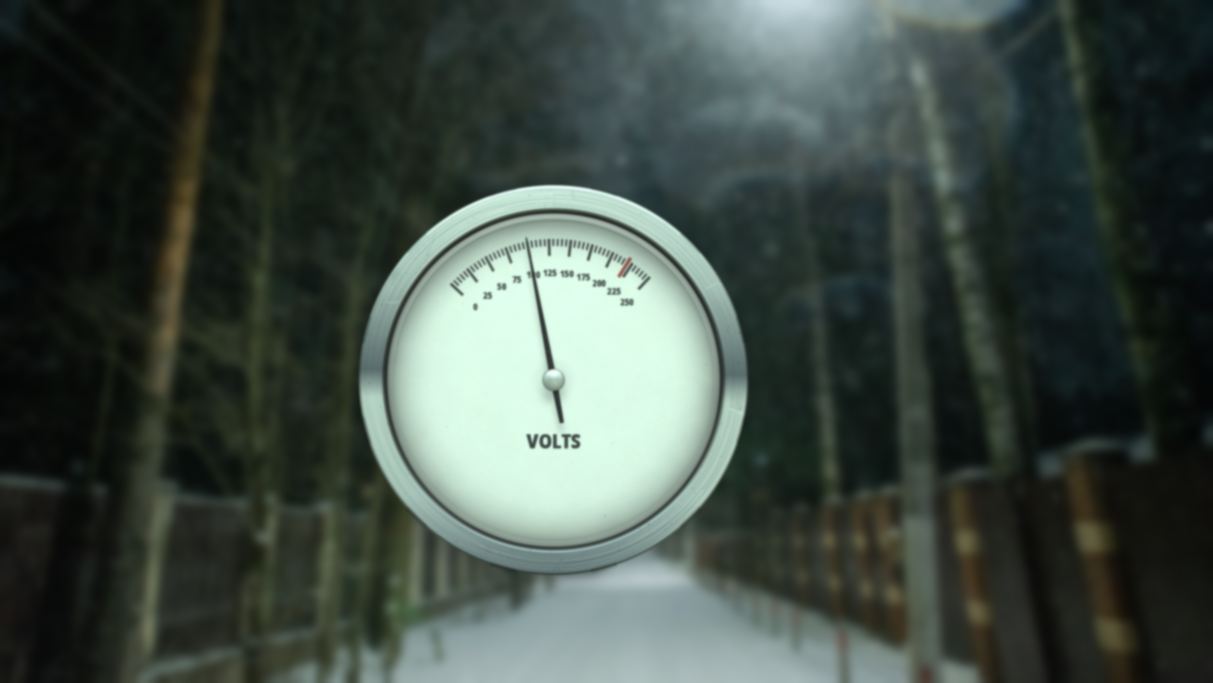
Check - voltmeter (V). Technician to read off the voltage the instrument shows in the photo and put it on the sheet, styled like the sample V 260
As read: V 100
